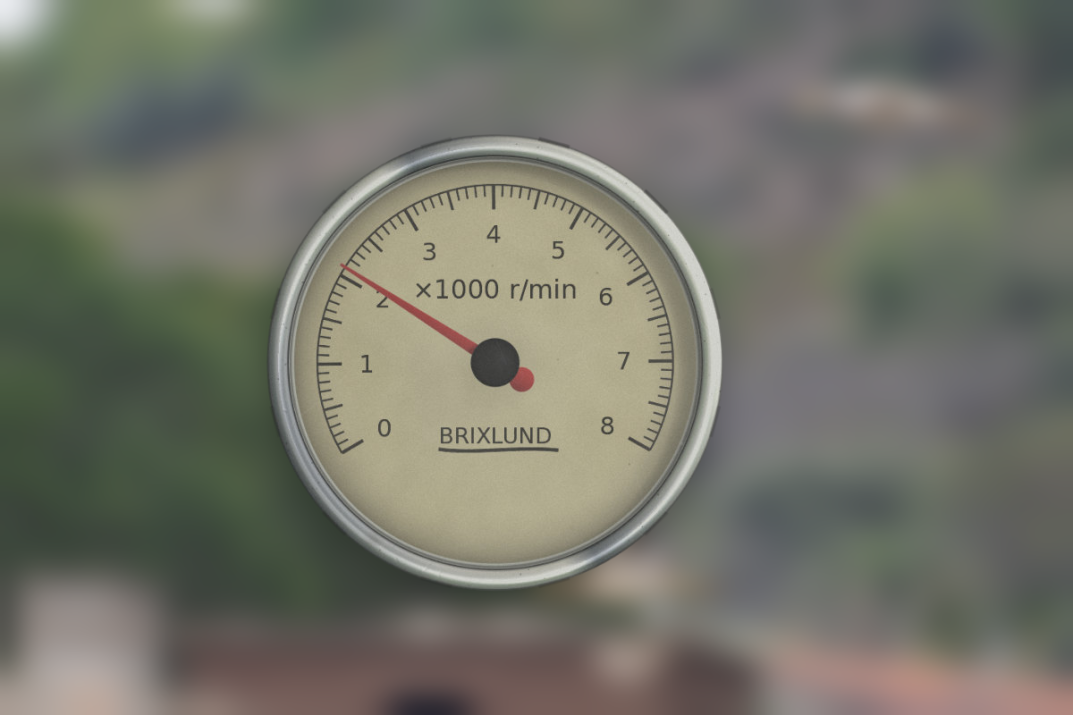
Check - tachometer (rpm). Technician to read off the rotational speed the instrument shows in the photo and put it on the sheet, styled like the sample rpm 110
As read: rpm 2100
